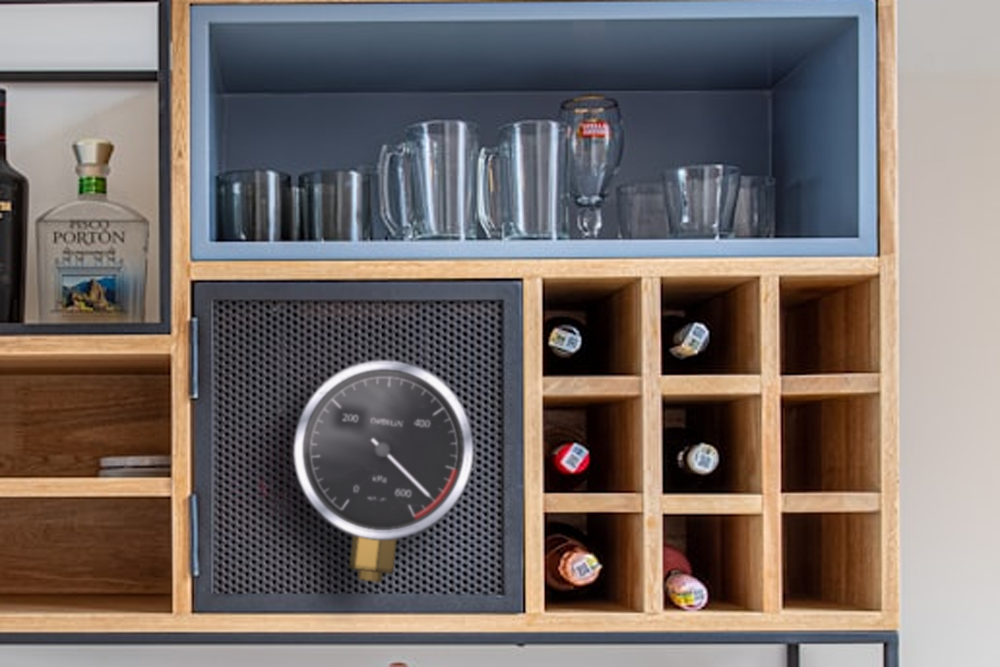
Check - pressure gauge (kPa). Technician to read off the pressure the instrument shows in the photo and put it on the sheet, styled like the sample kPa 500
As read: kPa 560
